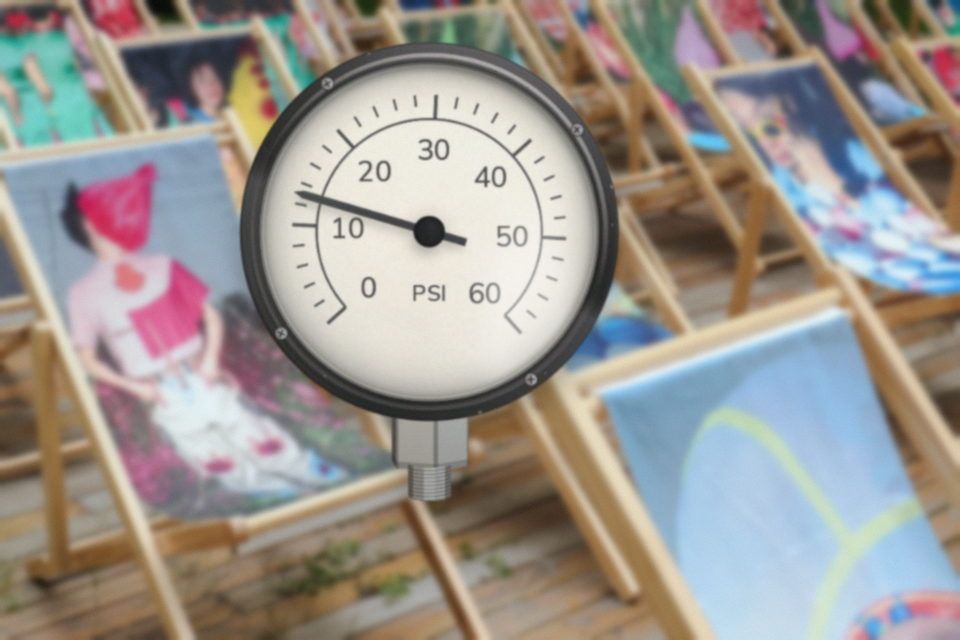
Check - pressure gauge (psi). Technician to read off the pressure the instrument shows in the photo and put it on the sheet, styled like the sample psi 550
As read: psi 13
